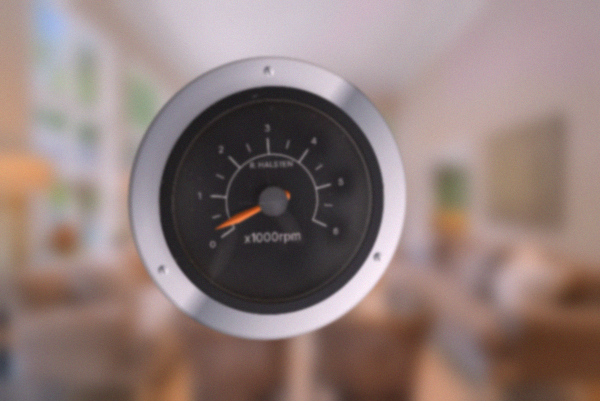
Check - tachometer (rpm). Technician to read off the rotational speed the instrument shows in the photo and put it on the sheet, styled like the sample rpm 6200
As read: rpm 250
